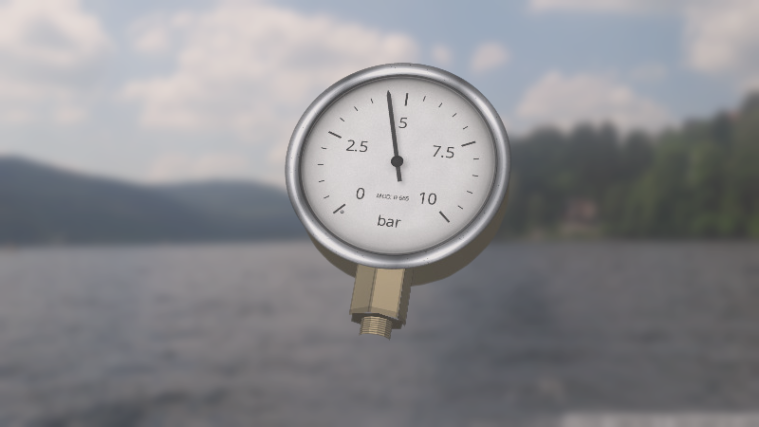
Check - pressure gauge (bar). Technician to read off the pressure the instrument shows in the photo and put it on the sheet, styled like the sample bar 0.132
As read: bar 4.5
